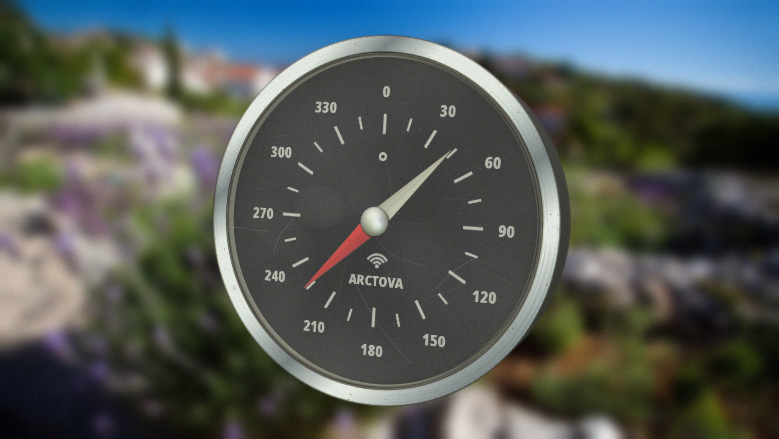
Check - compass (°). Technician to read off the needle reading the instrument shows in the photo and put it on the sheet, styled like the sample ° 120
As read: ° 225
